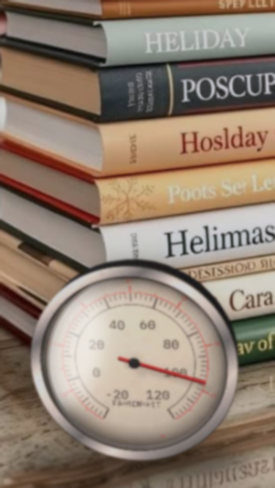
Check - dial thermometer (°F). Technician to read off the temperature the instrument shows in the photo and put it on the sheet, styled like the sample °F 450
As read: °F 100
